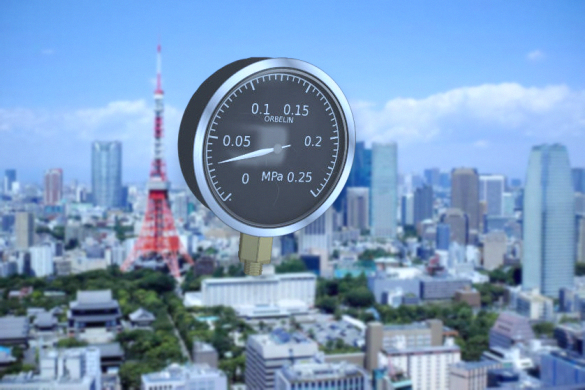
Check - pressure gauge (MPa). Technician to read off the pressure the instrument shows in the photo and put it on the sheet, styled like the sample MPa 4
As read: MPa 0.03
